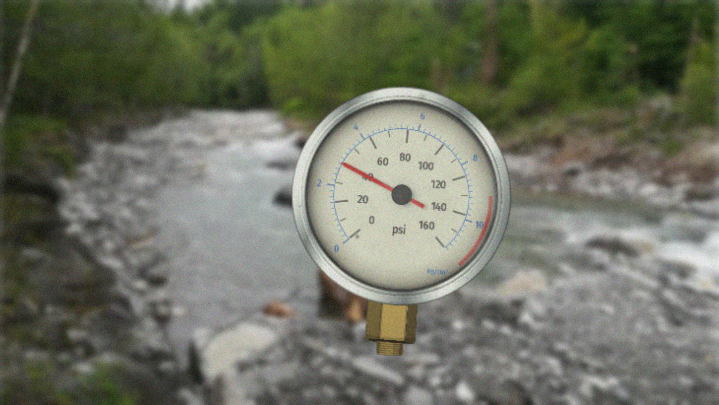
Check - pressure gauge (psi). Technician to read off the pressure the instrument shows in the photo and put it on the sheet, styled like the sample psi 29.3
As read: psi 40
